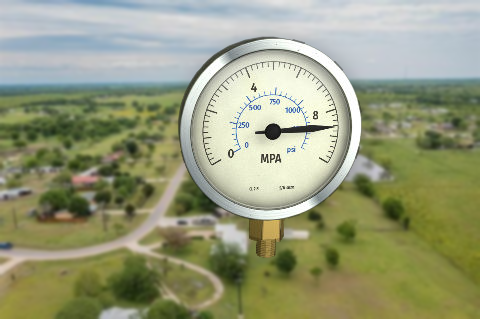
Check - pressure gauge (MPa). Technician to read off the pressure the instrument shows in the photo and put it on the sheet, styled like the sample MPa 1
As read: MPa 8.6
